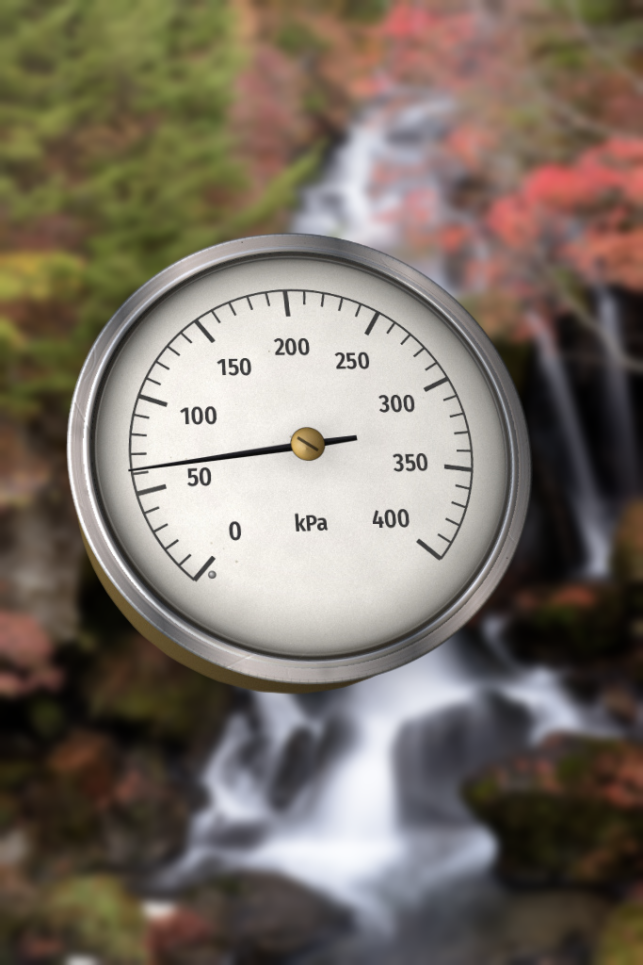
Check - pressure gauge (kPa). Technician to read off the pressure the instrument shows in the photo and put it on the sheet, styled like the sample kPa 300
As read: kPa 60
